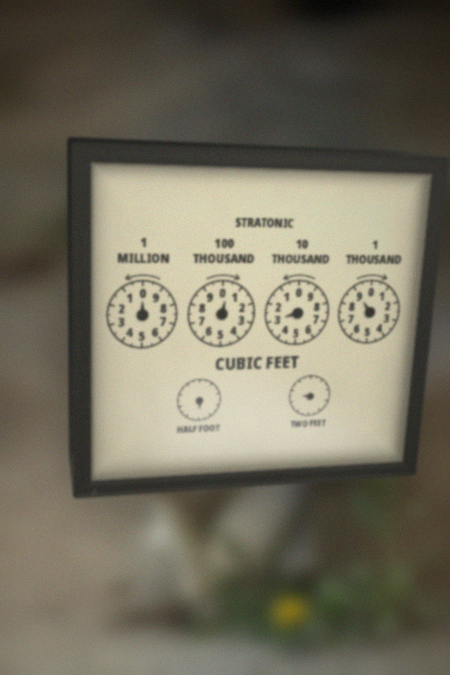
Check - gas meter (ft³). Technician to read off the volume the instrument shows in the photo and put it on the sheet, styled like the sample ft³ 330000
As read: ft³ 2900
